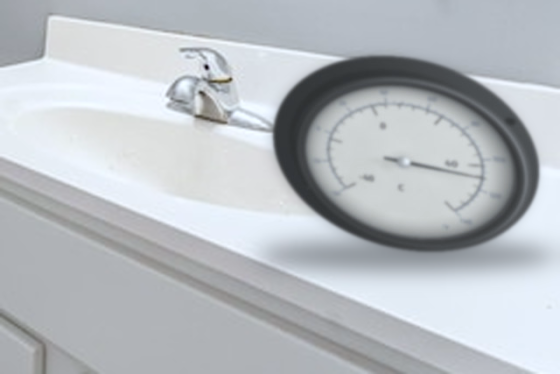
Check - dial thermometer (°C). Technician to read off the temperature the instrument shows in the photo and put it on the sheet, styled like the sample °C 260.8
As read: °C 44
